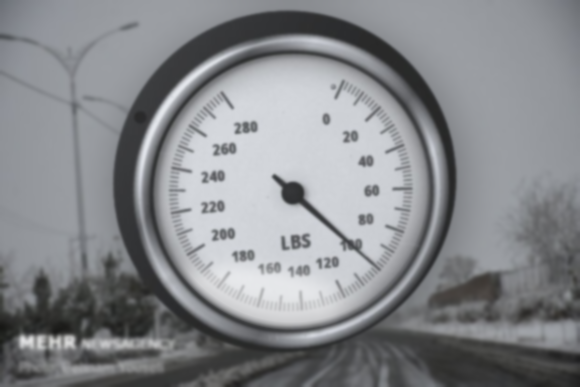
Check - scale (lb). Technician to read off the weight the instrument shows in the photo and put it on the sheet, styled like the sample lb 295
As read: lb 100
